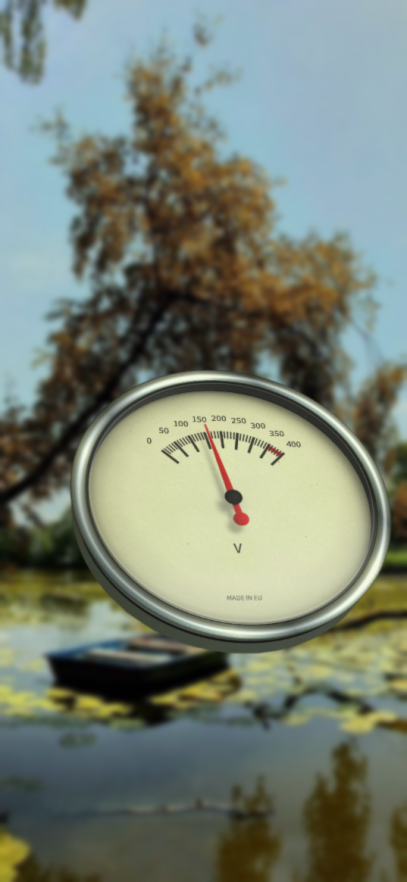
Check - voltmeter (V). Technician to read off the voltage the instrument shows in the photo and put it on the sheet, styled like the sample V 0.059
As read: V 150
